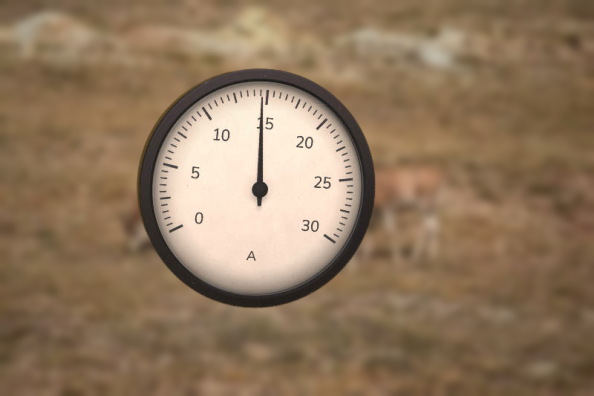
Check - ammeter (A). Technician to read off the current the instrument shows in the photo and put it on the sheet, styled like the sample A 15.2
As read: A 14.5
